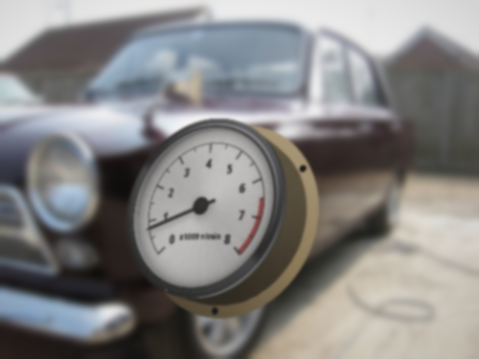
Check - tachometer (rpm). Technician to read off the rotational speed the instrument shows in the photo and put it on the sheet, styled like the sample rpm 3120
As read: rpm 750
